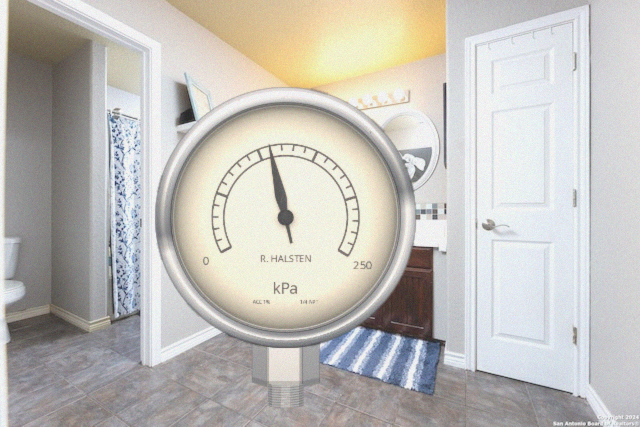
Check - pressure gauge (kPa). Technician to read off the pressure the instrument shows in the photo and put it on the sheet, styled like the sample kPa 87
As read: kPa 110
